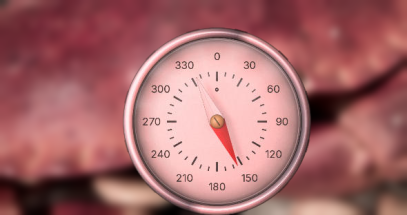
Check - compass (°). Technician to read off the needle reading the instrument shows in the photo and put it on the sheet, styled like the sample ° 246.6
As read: ° 155
